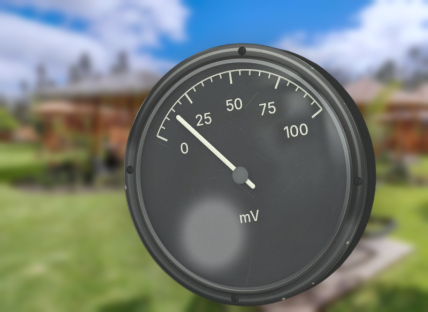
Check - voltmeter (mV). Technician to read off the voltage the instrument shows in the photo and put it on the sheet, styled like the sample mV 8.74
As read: mV 15
